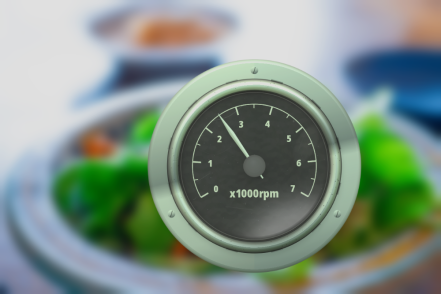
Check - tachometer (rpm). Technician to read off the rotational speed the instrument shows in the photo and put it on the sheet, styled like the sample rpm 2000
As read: rpm 2500
